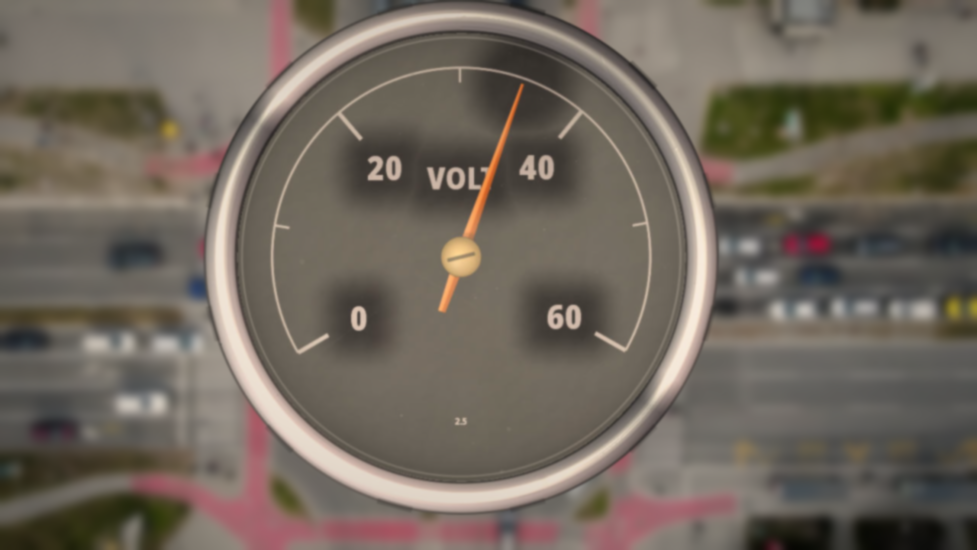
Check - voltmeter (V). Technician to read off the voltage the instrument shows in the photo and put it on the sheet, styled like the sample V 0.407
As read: V 35
